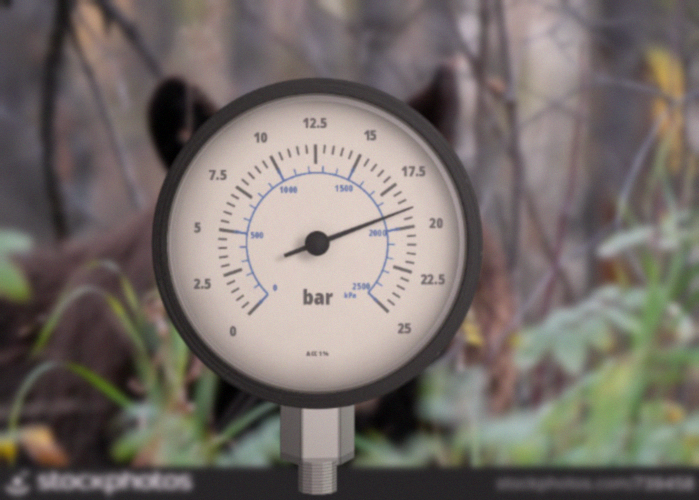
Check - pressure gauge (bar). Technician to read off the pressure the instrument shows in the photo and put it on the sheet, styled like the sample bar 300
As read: bar 19
